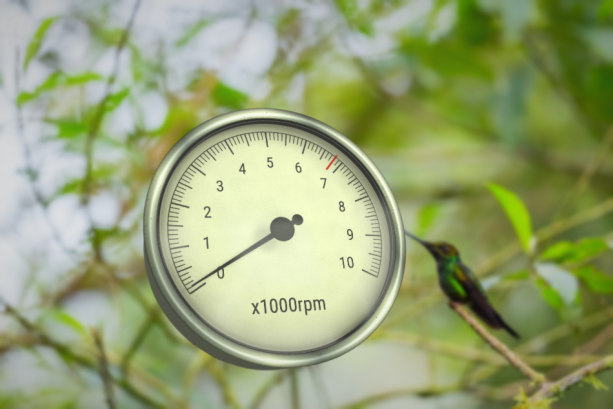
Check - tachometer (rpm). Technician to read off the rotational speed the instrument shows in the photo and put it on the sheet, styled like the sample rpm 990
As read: rpm 100
